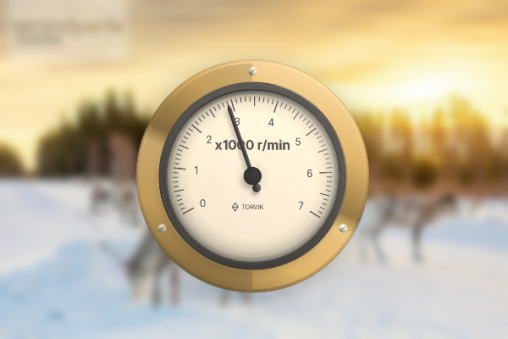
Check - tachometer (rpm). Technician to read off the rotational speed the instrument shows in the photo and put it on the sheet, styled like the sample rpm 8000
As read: rpm 2900
